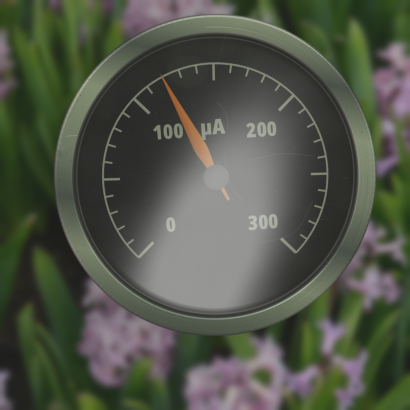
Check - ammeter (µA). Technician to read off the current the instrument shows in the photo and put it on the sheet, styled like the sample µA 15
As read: µA 120
